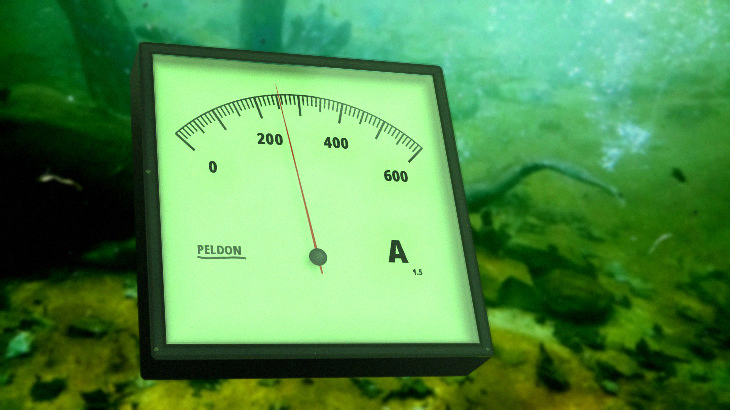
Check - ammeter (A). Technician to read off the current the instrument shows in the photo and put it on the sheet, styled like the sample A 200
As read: A 250
